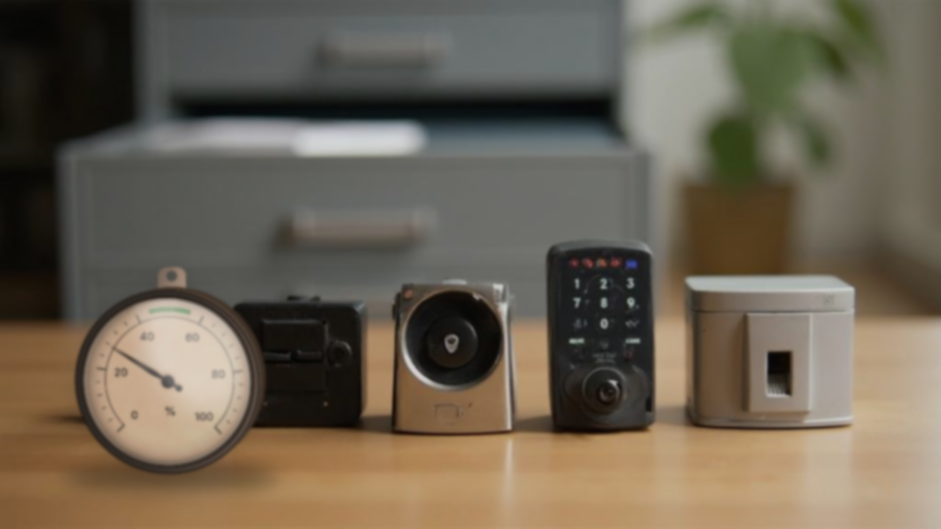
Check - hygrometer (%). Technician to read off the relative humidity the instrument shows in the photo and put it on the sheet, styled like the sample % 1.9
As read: % 28
